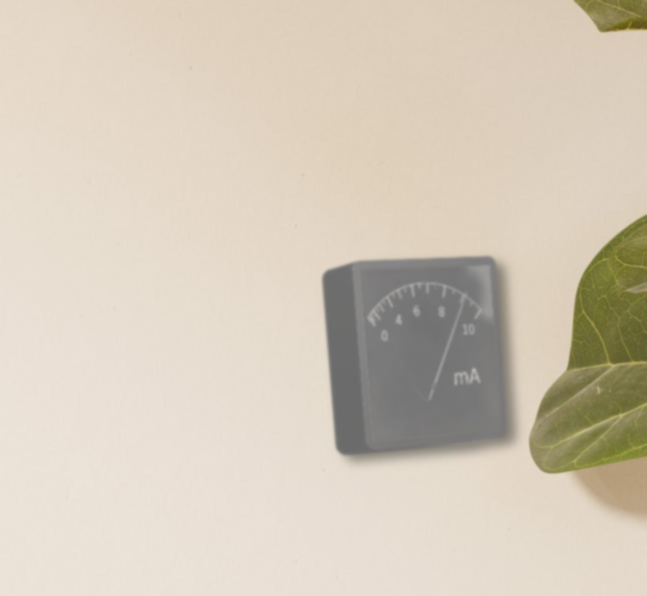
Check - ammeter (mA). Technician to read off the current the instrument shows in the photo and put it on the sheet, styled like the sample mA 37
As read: mA 9
